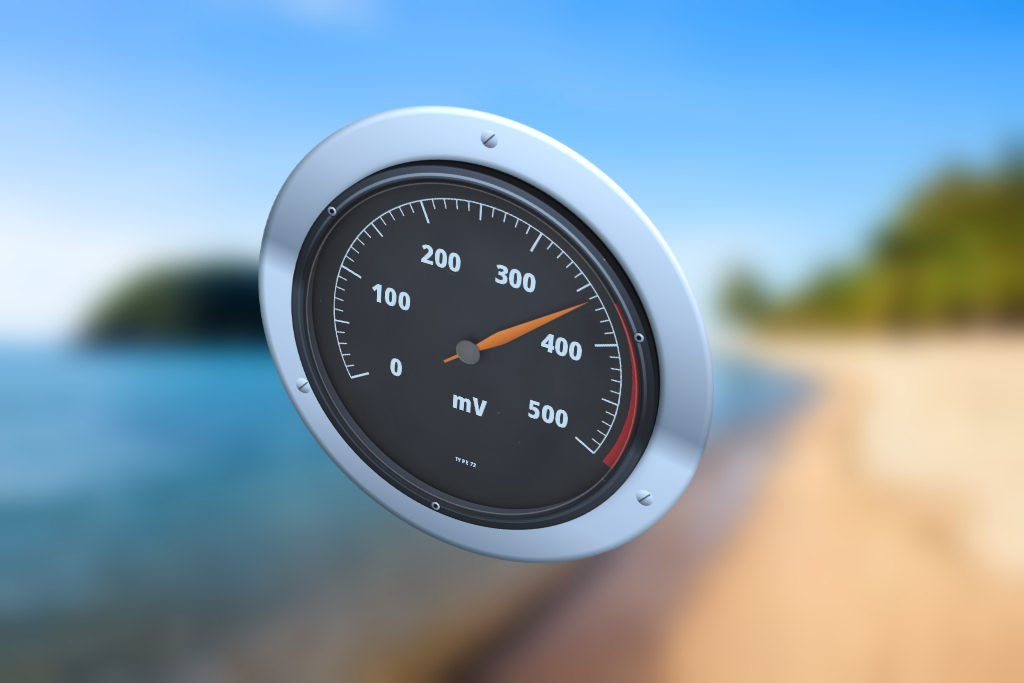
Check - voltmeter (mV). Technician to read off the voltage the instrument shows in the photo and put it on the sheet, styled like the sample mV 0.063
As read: mV 360
